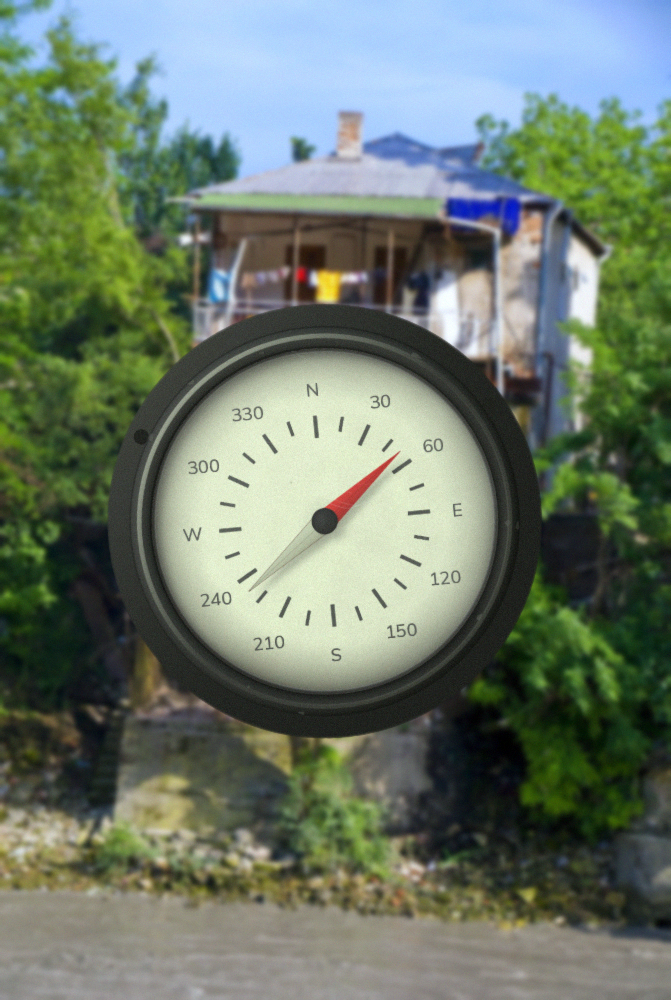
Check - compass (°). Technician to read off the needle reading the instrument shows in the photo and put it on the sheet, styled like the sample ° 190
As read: ° 52.5
